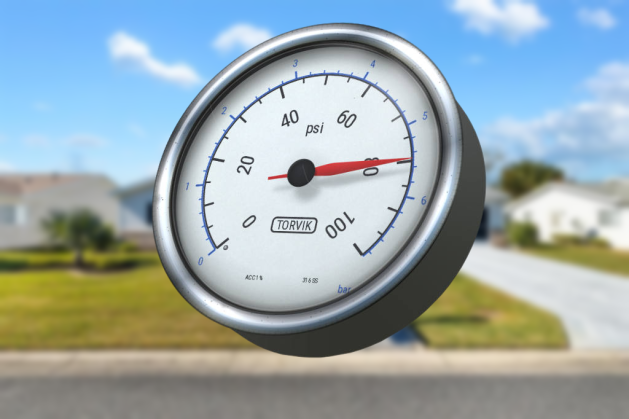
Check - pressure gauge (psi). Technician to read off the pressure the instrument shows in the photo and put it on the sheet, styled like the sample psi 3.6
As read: psi 80
